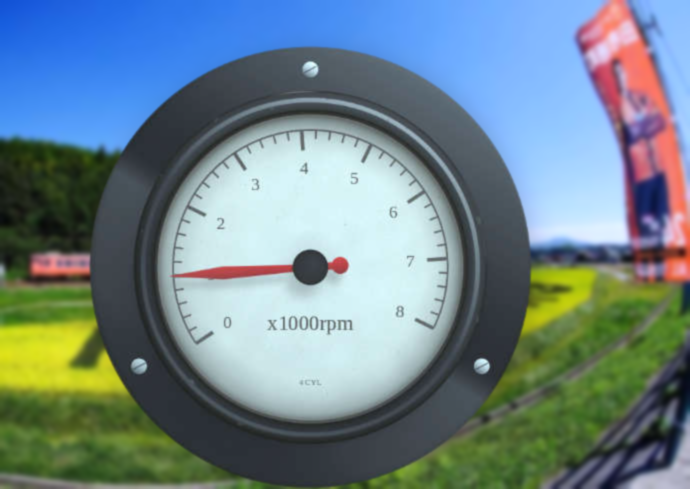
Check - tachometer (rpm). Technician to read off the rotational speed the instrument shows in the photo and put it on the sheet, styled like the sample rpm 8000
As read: rpm 1000
